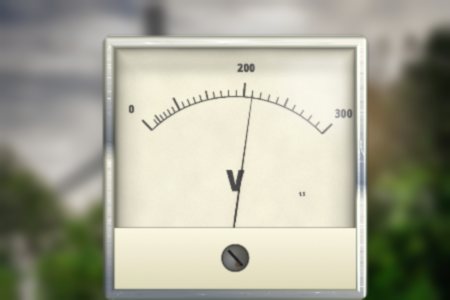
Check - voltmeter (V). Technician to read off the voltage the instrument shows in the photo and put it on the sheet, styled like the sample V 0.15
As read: V 210
